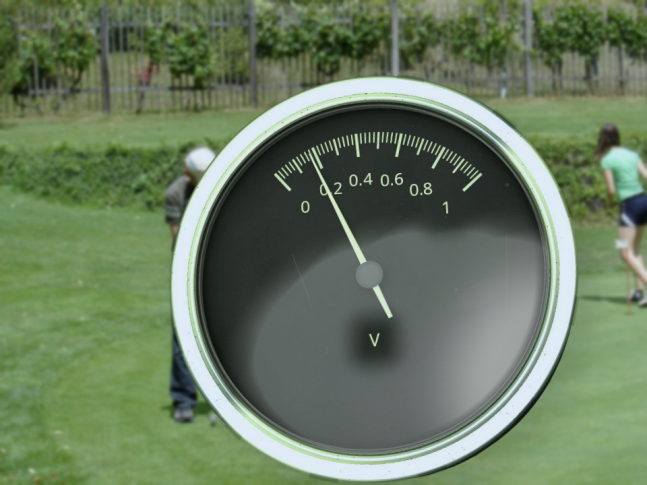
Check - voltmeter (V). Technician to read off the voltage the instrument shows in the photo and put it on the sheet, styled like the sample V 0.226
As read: V 0.18
